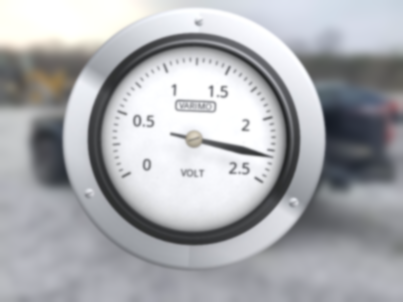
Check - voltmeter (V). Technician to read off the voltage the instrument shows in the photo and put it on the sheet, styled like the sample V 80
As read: V 2.3
